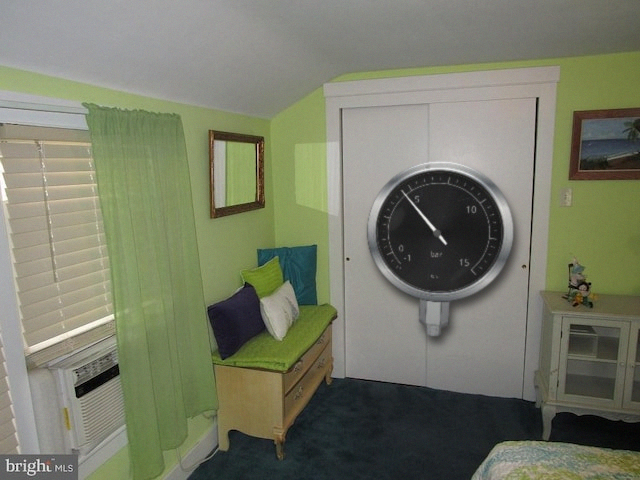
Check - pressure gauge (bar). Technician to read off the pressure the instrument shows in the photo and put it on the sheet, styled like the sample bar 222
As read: bar 4.5
